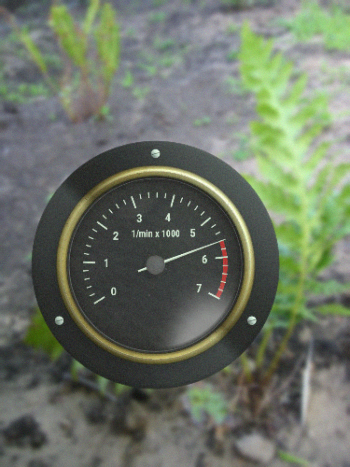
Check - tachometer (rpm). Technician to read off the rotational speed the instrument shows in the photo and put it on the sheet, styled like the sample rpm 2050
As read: rpm 5600
